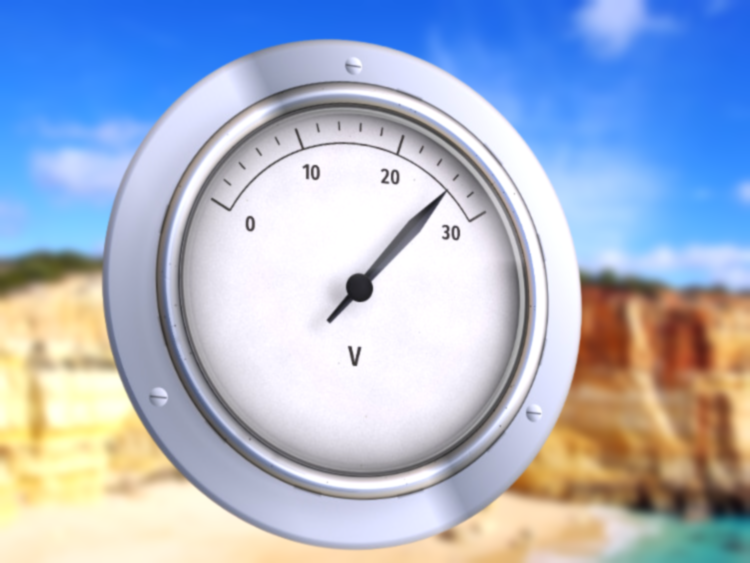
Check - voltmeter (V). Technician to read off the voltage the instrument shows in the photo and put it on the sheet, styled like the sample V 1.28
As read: V 26
